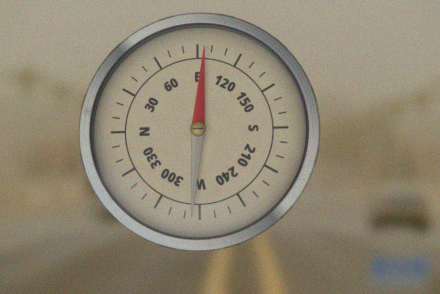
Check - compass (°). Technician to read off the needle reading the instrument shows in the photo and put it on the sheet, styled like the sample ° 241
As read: ° 95
